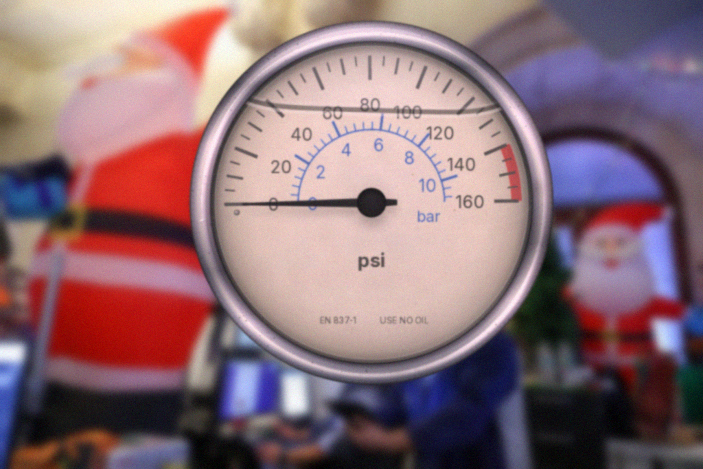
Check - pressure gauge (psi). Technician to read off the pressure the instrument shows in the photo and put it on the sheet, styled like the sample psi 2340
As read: psi 0
